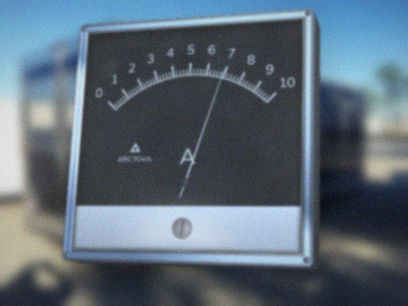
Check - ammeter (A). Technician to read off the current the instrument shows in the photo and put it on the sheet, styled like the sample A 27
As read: A 7
